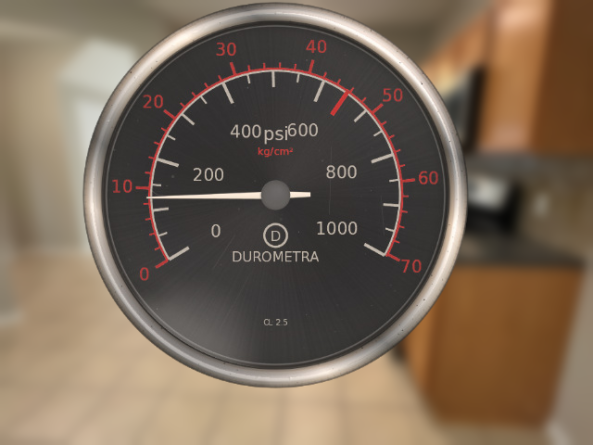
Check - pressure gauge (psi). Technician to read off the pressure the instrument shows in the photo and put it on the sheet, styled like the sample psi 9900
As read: psi 125
